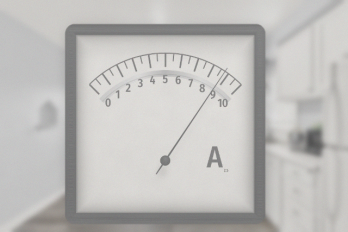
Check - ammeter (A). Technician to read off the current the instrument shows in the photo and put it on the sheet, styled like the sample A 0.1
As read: A 8.75
